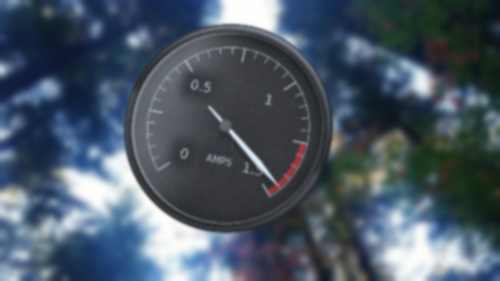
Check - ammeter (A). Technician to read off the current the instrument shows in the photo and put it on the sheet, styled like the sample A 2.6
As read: A 1.45
